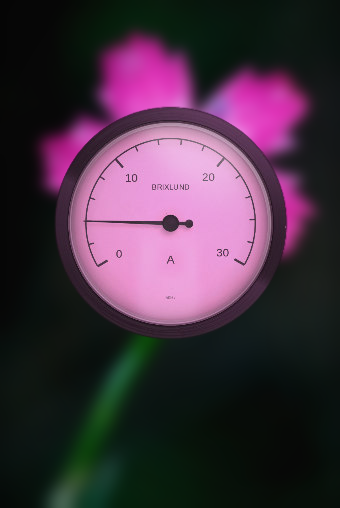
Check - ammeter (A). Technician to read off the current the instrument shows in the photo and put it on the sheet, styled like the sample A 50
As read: A 4
